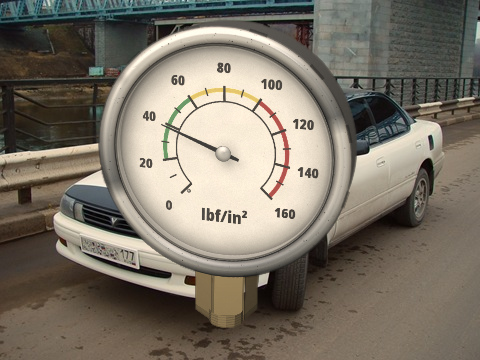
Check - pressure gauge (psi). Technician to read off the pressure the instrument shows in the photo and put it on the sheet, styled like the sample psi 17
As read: psi 40
